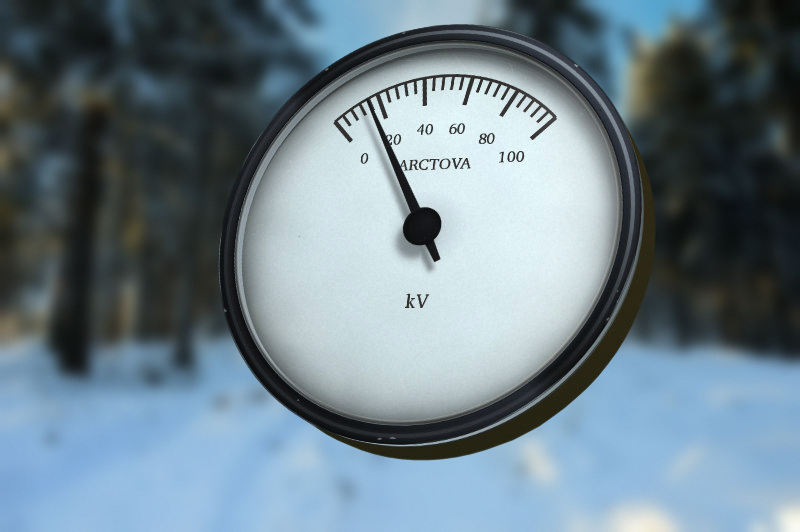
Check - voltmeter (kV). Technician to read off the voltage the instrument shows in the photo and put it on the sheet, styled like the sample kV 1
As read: kV 16
